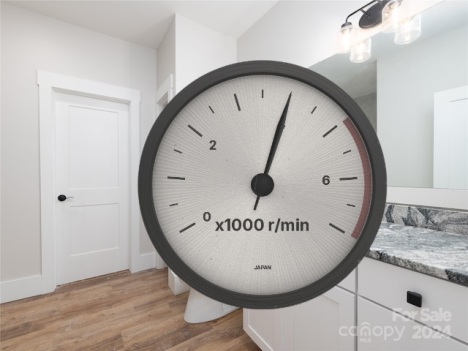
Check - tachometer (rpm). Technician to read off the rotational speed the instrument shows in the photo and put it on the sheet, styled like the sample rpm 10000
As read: rpm 4000
